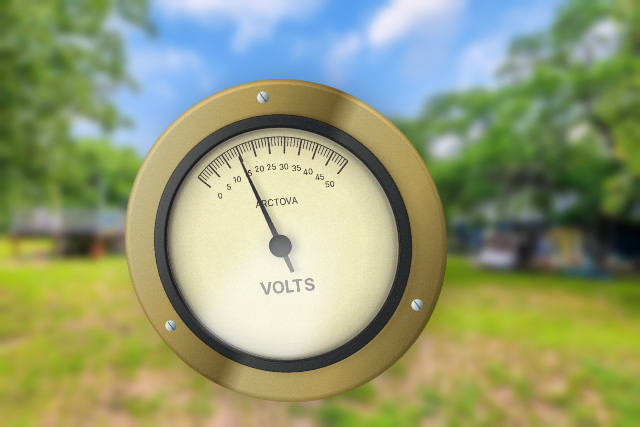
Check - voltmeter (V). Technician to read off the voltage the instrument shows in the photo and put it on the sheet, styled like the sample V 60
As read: V 15
